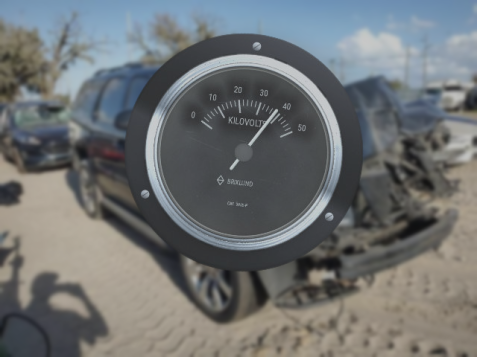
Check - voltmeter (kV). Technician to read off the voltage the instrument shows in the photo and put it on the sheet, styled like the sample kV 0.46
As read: kV 38
